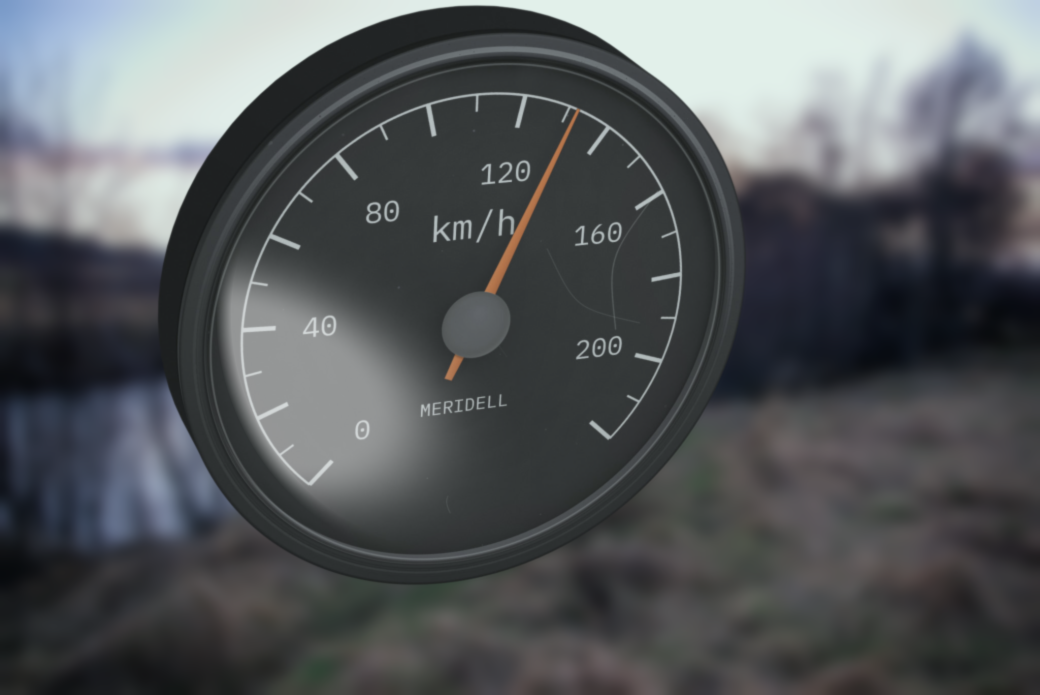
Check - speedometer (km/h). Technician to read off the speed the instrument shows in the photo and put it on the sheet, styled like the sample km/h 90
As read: km/h 130
